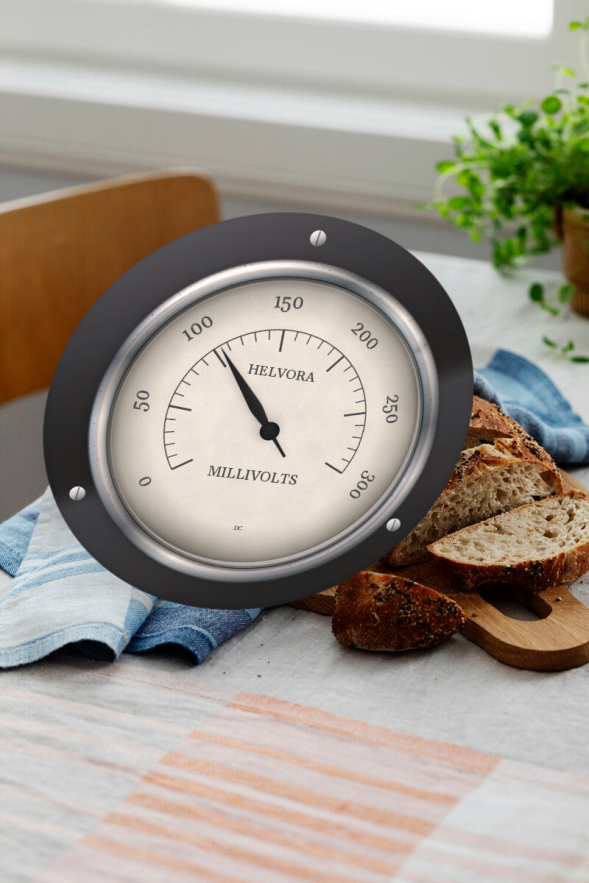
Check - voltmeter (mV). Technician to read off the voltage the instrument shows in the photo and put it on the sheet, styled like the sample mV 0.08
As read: mV 105
